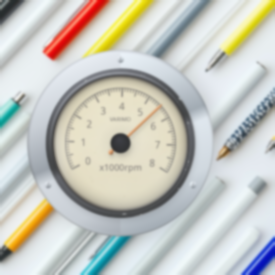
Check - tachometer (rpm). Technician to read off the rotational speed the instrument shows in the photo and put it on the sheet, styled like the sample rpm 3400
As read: rpm 5500
